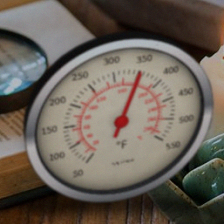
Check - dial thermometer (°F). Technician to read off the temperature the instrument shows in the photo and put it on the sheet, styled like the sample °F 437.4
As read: °F 350
